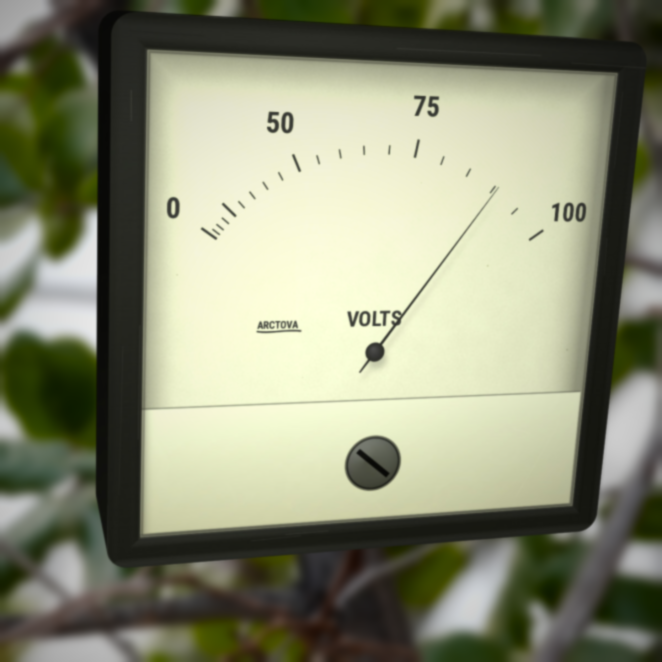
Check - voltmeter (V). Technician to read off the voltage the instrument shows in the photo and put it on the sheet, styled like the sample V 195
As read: V 90
